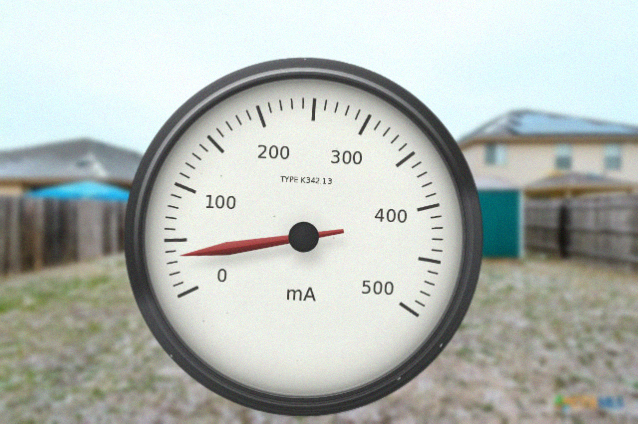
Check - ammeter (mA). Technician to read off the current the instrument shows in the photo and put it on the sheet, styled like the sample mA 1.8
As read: mA 35
